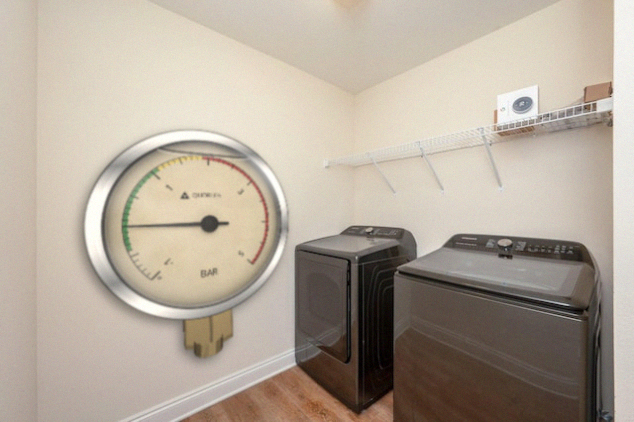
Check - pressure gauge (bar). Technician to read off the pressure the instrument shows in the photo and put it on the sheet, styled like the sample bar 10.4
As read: bar 0
